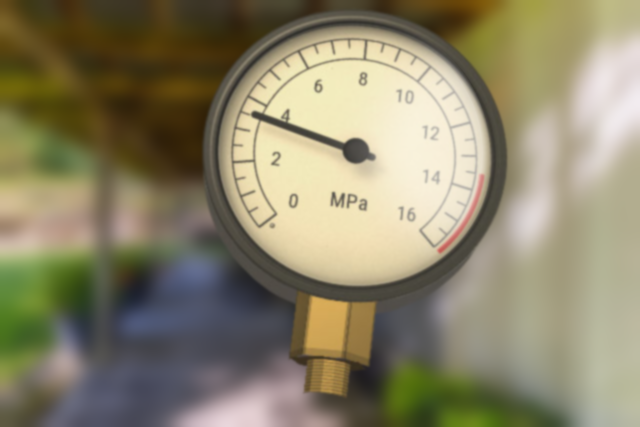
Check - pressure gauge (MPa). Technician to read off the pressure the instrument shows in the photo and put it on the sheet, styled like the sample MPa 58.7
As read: MPa 3.5
